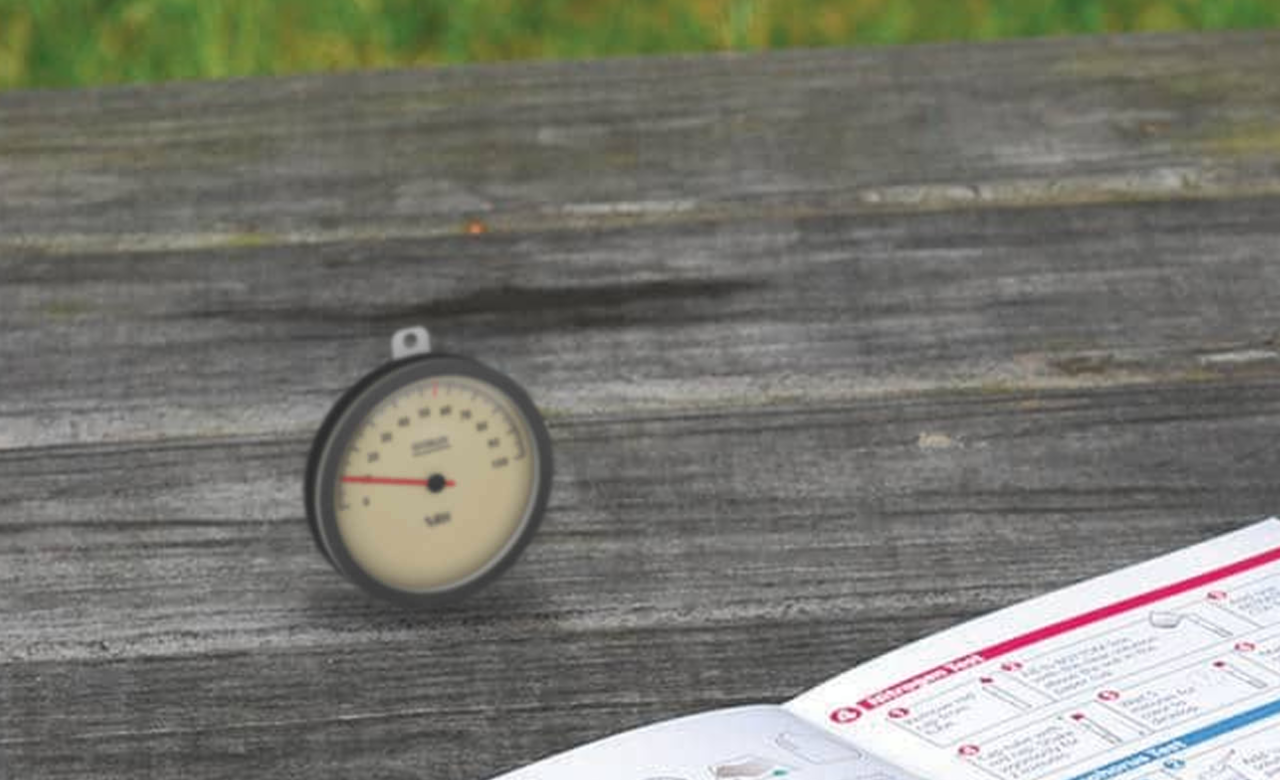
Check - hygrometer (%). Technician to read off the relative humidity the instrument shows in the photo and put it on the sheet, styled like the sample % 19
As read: % 10
